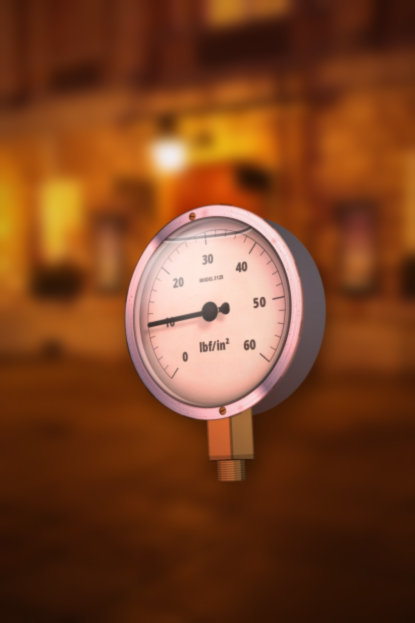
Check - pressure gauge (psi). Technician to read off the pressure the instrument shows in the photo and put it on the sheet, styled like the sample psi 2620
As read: psi 10
